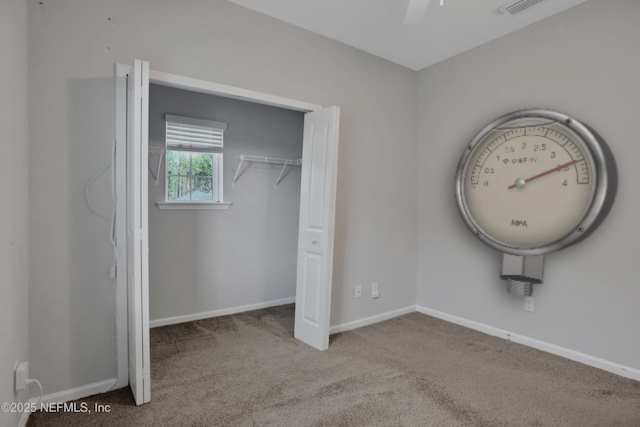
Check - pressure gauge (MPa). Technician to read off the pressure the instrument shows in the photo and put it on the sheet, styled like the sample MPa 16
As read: MPa 3.5
